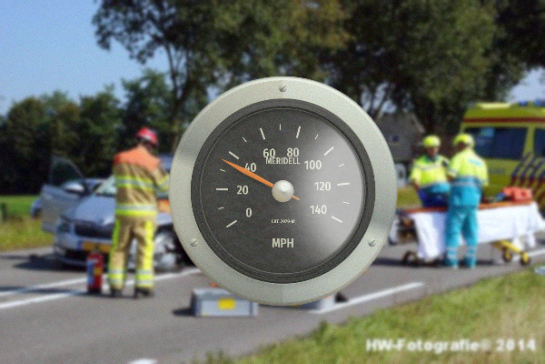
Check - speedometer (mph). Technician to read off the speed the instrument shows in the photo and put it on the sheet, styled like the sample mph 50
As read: mph 35
